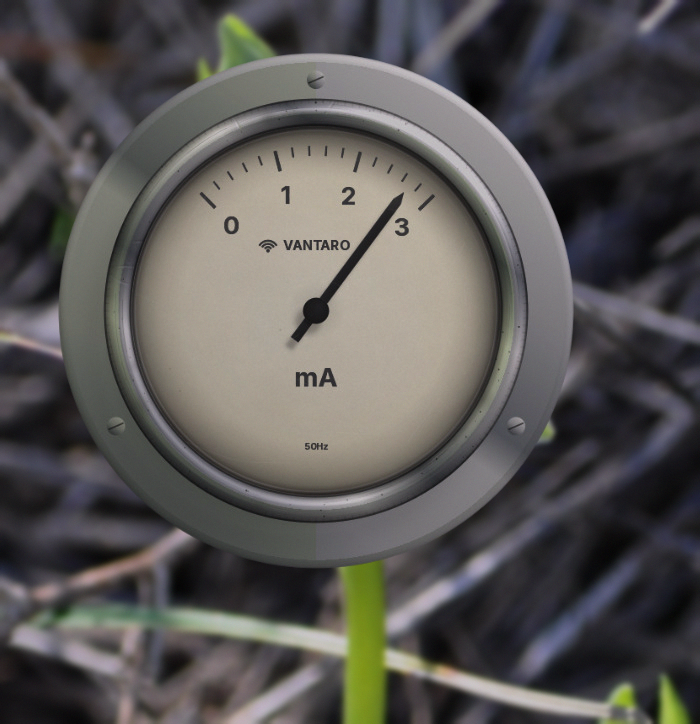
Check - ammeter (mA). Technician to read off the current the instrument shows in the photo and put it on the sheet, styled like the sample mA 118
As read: mA 2.7
